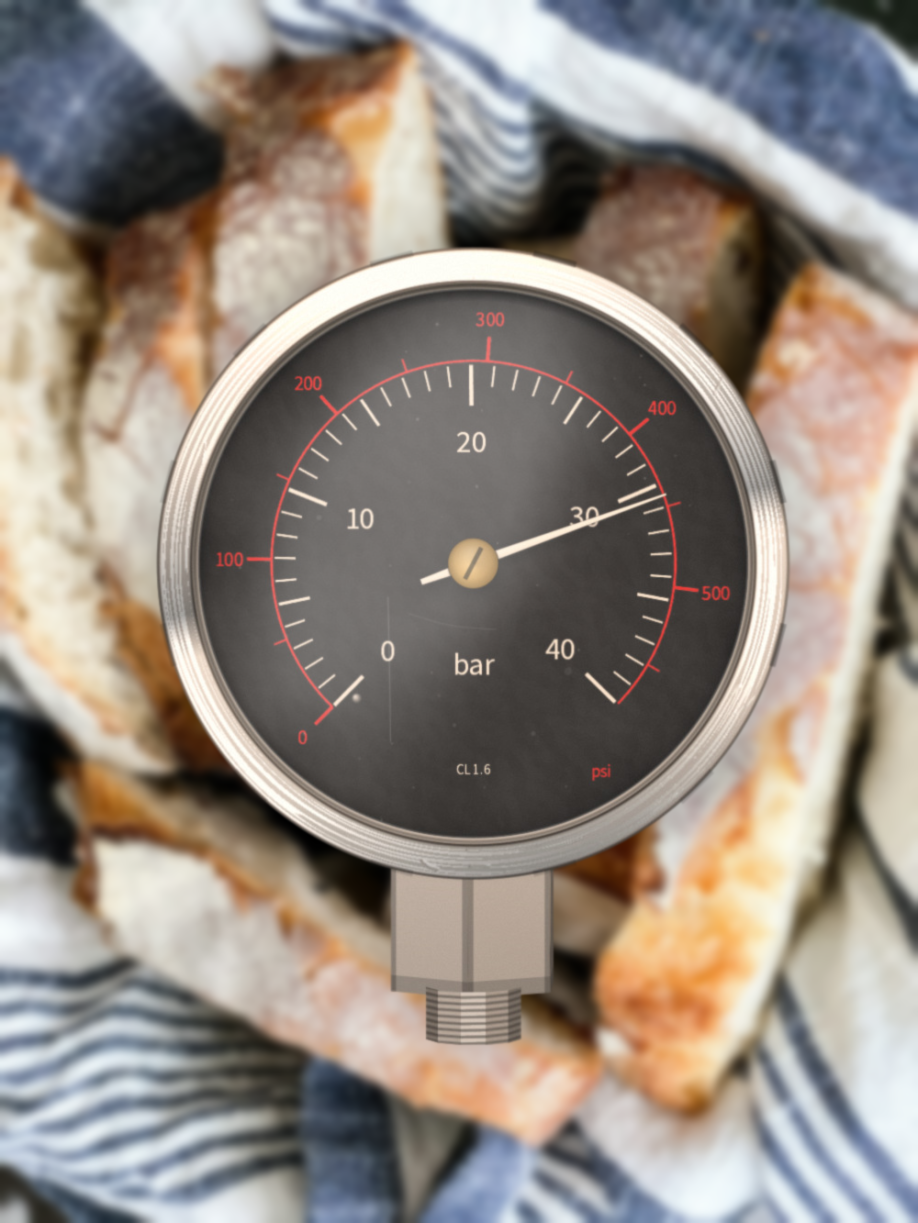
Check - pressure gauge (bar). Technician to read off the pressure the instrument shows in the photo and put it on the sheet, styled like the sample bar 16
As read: bar 30.5
